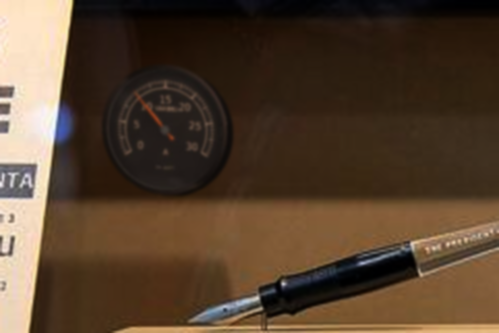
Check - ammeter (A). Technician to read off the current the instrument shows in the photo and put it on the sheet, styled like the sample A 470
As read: A 10
